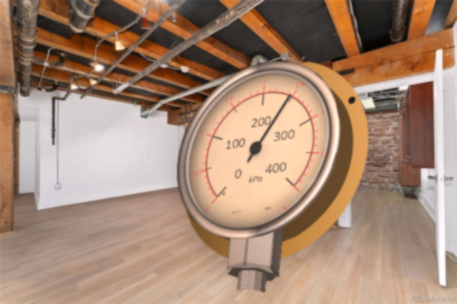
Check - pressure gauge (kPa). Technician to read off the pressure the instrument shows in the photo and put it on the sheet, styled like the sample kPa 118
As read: kPa 250
